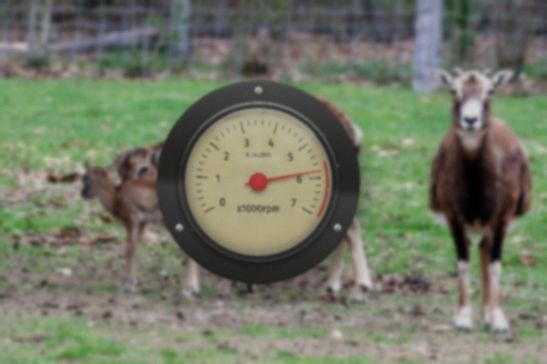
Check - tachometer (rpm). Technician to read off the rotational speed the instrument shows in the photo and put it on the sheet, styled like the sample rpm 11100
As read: rpm 5800
